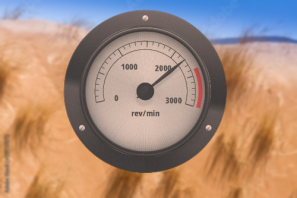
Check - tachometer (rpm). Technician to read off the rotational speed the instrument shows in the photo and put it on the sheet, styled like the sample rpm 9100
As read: rpm 2200
